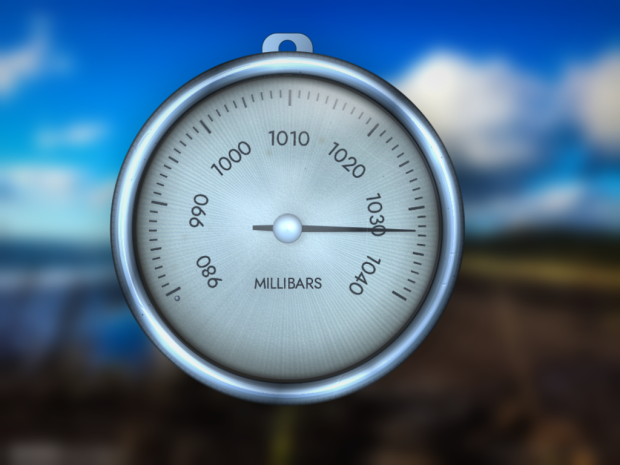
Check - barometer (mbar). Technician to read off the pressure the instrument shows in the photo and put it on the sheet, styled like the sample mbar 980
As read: mbar 1032.5
